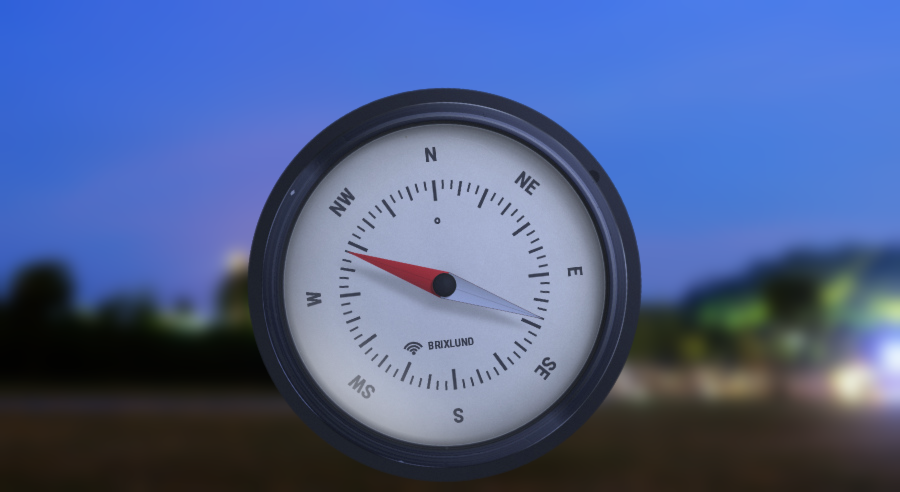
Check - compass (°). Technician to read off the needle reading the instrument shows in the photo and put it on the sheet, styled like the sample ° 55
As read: ° 295
